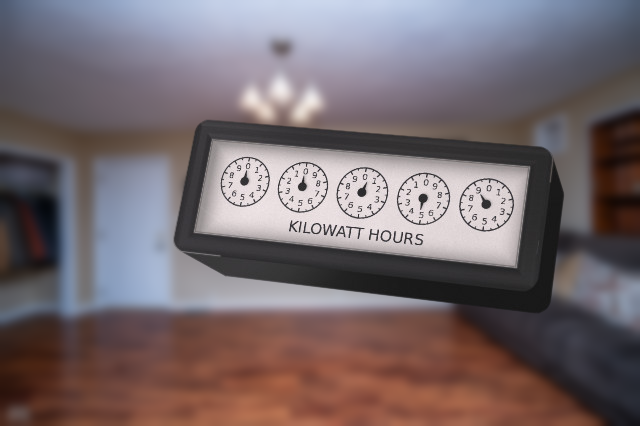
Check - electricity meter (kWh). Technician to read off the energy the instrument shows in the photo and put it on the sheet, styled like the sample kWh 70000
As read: kWh 49
